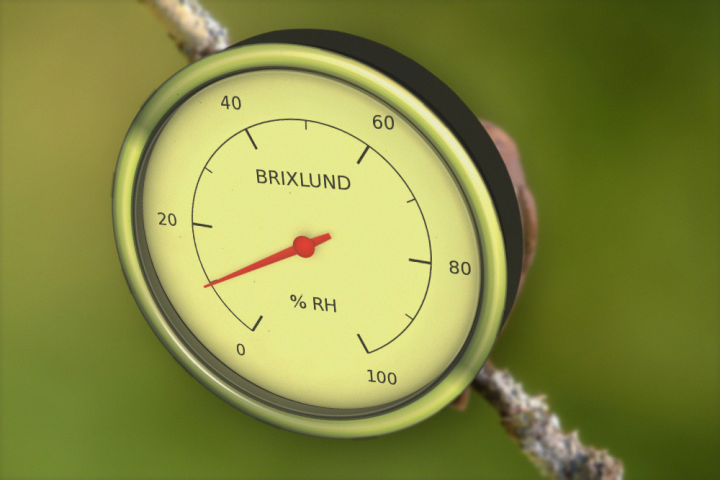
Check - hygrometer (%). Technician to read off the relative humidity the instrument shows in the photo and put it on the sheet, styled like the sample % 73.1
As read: % 10
